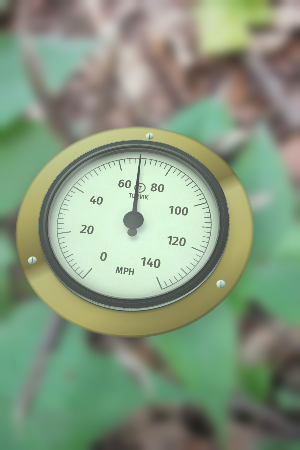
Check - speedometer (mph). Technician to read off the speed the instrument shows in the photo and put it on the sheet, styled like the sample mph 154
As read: mph 68
